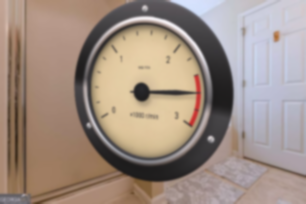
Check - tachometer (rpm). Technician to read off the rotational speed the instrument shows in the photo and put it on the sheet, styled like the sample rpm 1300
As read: rpm 2600
